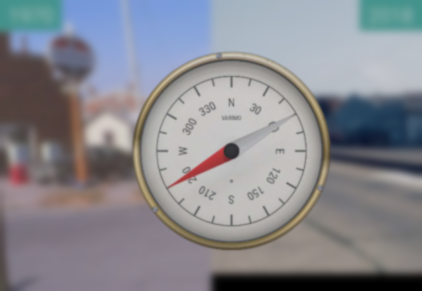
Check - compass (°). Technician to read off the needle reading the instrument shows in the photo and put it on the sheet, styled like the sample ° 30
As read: ° 240
